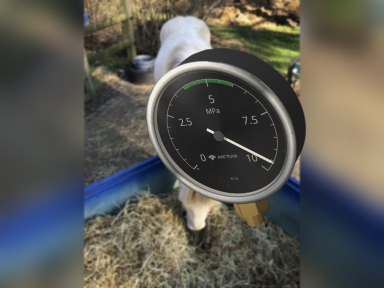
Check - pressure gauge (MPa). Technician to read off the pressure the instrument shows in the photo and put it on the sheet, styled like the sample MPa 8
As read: MPa 9.5
